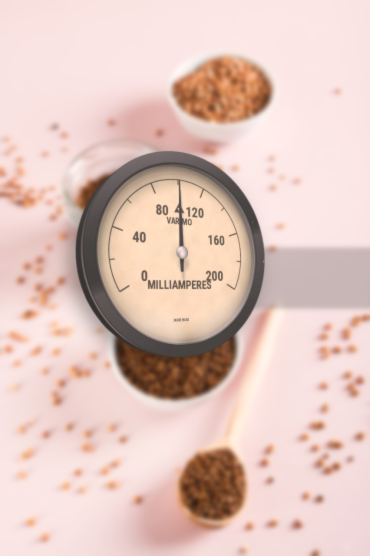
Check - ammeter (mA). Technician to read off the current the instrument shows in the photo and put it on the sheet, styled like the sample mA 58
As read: mA 100
